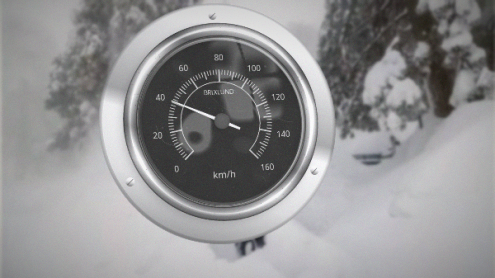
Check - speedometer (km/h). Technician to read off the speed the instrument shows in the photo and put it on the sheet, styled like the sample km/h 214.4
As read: km/h 40
